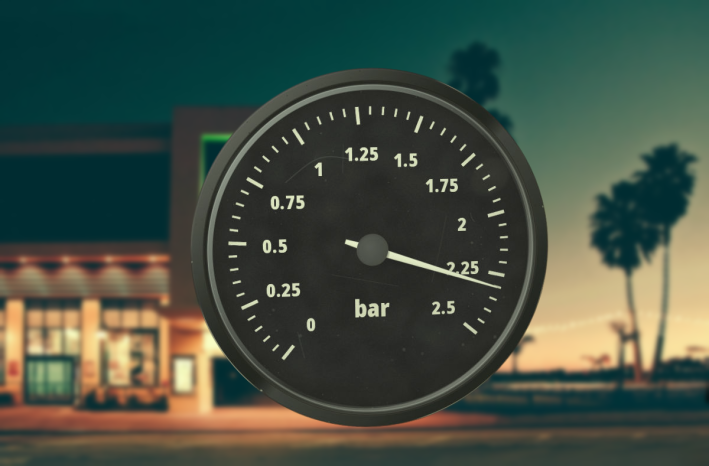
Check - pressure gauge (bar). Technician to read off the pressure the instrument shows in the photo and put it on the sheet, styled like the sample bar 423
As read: bar 2.3
